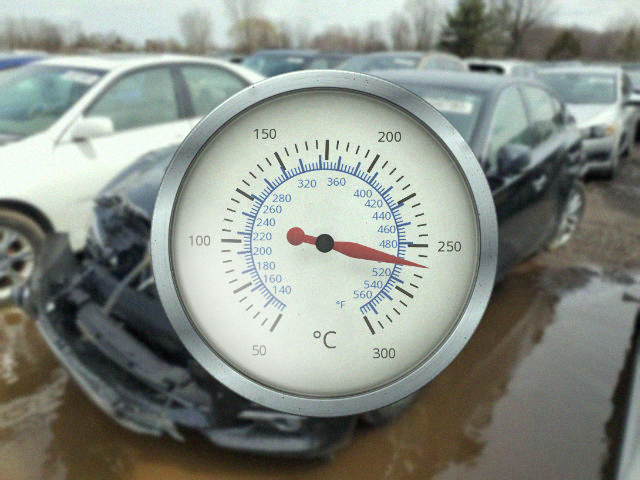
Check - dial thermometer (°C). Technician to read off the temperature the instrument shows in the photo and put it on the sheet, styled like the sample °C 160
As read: °C 260
